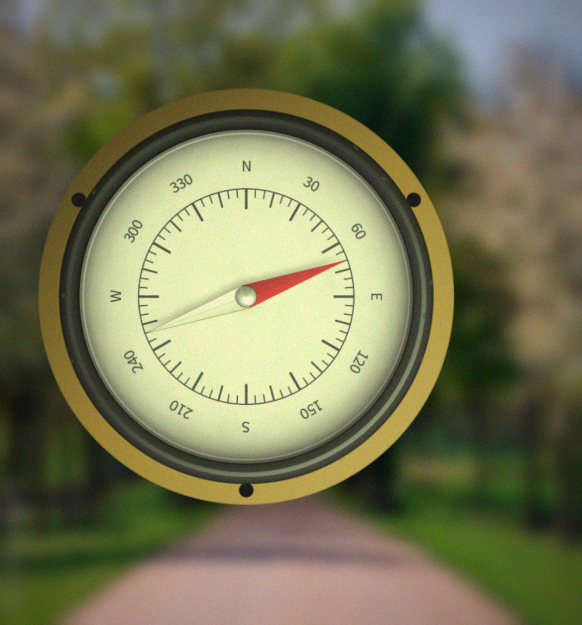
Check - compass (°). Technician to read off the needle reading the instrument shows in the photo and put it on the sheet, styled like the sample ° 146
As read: ° 70
